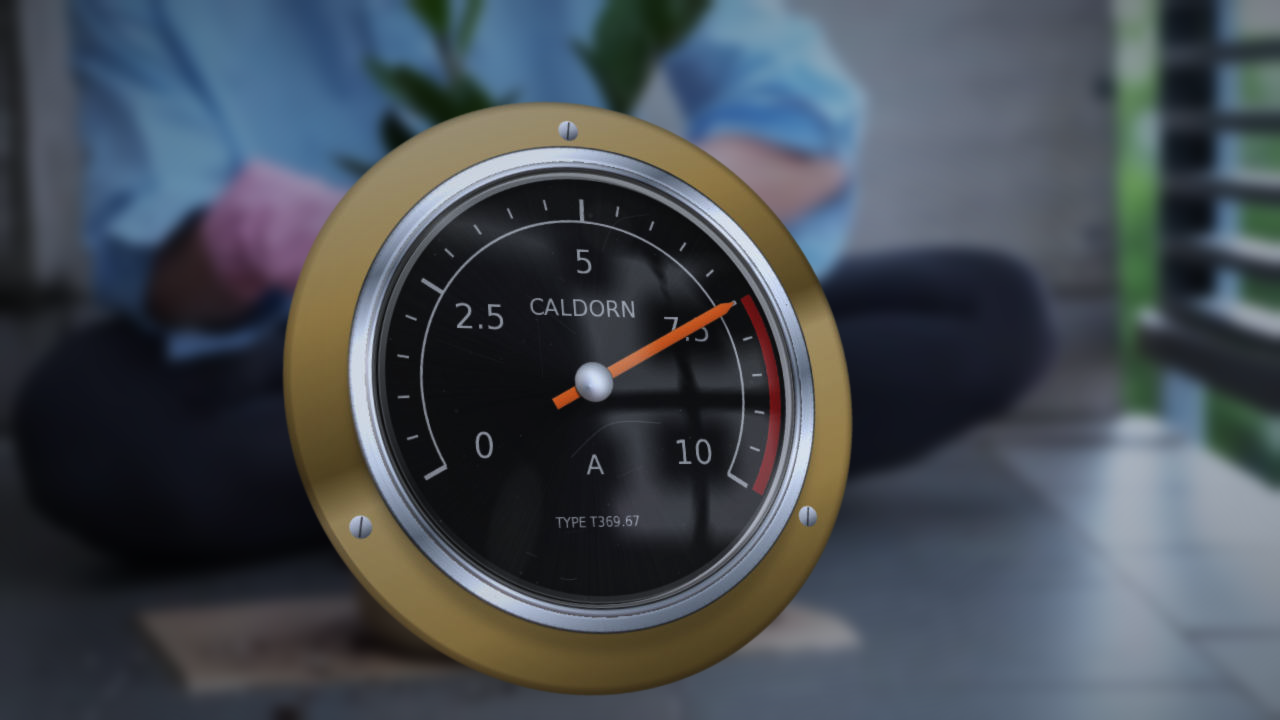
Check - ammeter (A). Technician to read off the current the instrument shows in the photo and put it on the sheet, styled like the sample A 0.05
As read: A 7.5
